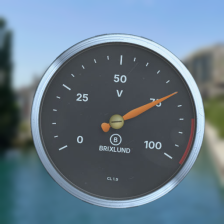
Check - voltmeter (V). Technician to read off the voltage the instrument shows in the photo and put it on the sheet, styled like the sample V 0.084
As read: V 75
